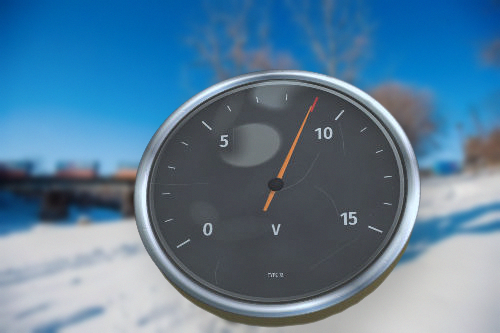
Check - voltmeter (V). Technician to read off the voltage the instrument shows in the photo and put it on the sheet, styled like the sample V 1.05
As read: V 9
